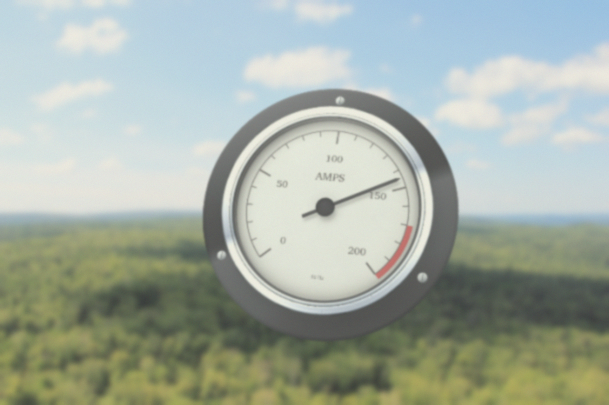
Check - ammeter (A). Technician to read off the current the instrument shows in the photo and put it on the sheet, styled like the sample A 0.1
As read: A 145
